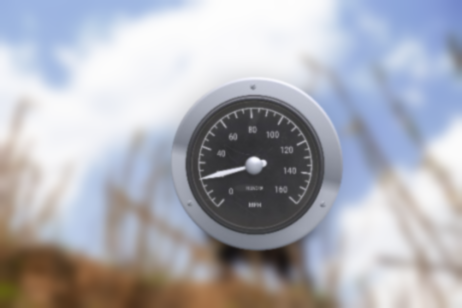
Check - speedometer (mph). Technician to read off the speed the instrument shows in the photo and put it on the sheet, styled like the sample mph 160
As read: mph 20
